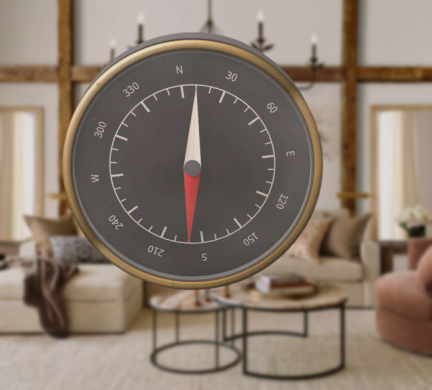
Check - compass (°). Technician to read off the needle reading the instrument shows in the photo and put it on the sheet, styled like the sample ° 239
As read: ° 190
